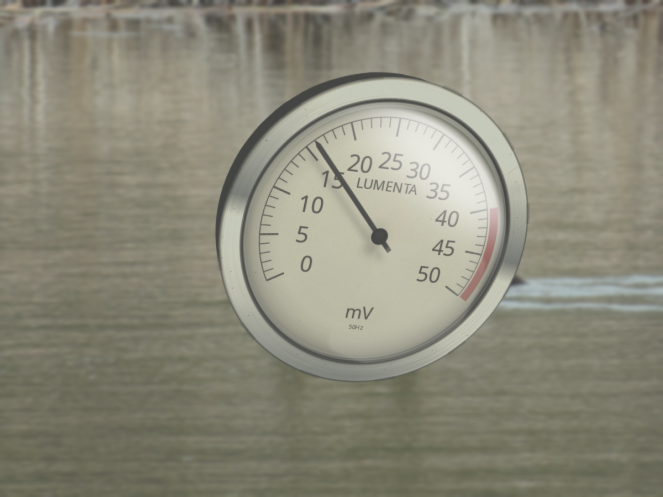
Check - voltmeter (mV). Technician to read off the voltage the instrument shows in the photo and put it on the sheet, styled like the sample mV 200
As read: mV 16
